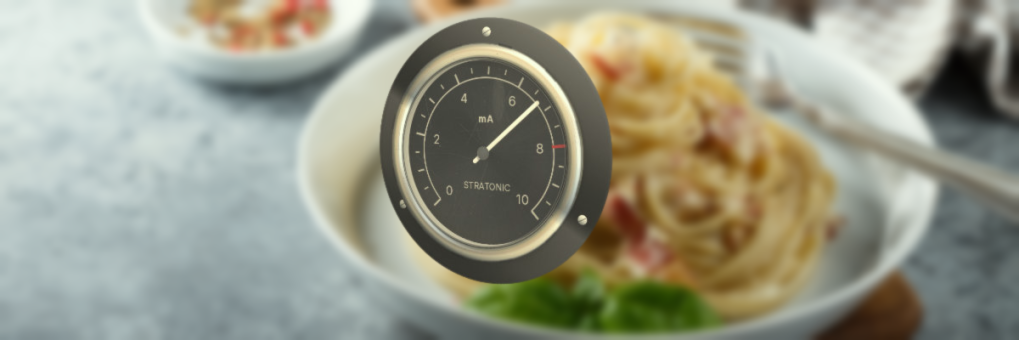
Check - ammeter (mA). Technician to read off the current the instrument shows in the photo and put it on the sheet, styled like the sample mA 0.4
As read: mA 6.75
